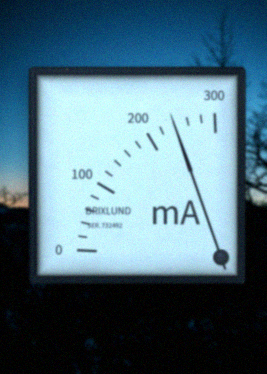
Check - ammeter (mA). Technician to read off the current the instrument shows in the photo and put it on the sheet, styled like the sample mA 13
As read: mA 240
